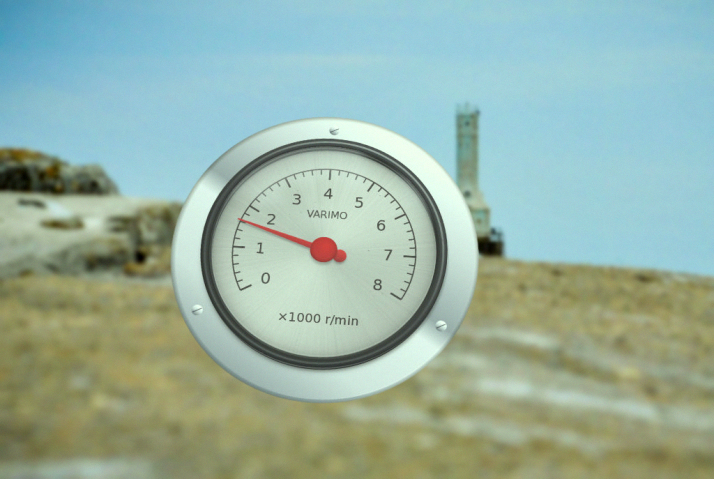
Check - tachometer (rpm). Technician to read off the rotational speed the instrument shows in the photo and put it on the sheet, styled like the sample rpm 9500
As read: rpm 1600
